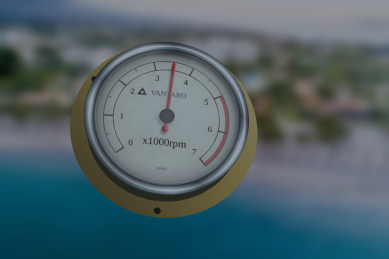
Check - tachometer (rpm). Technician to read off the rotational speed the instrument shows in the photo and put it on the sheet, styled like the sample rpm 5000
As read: rpm 3500
